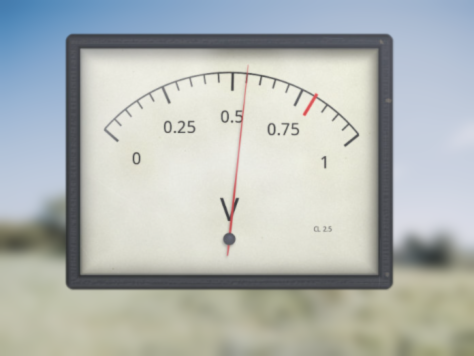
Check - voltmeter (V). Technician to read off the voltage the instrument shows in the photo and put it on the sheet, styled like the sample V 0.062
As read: V 0.55
